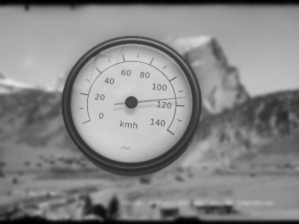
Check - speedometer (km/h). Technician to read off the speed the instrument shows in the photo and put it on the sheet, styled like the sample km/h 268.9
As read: km/h 115
